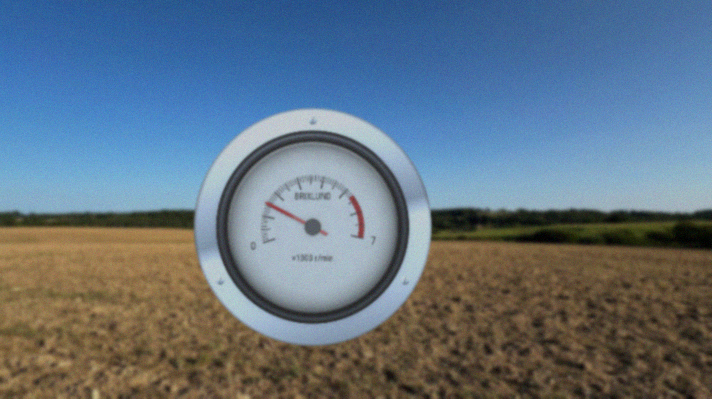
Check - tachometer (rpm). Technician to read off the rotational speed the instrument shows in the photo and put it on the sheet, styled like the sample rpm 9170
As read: rpm 1500
